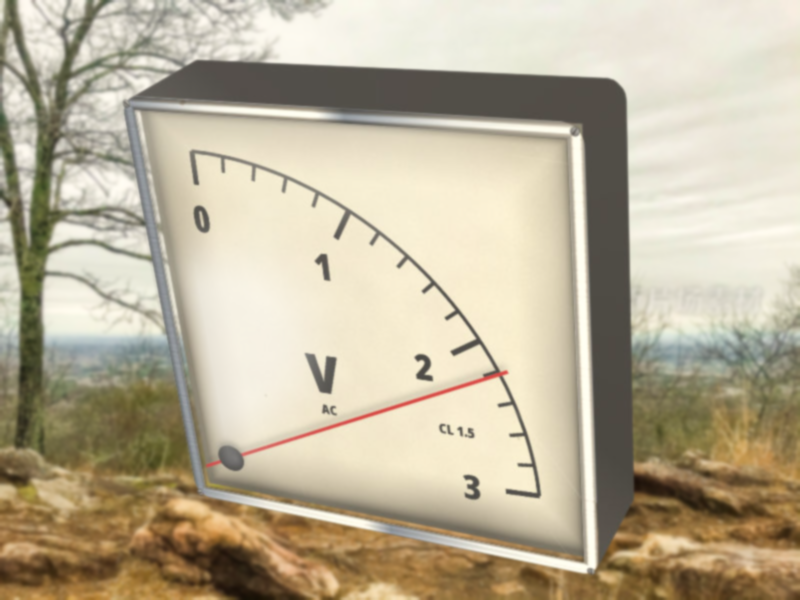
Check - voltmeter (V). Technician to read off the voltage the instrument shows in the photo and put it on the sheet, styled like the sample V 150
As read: V 2.2
